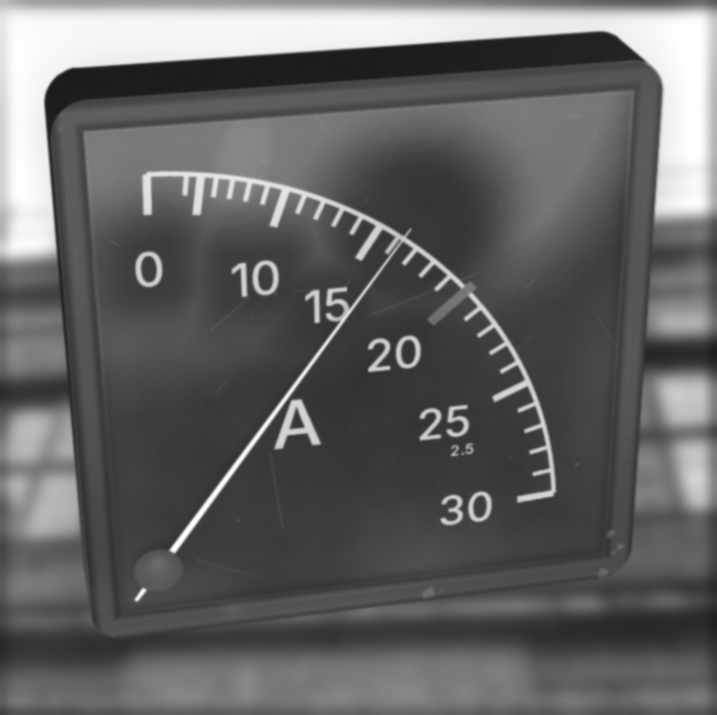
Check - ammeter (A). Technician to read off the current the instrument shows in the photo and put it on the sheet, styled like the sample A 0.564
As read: A 16
